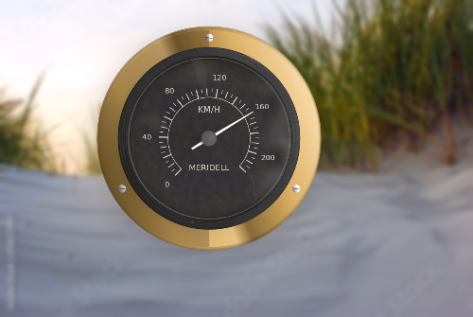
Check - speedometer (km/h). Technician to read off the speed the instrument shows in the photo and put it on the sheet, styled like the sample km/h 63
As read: km/h 160
